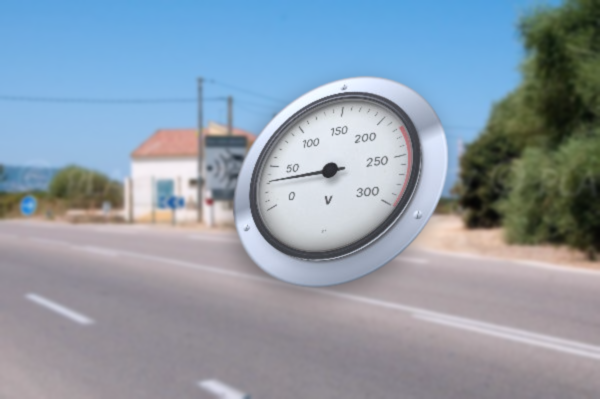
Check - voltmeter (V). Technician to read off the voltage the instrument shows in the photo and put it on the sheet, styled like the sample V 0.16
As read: V 30
